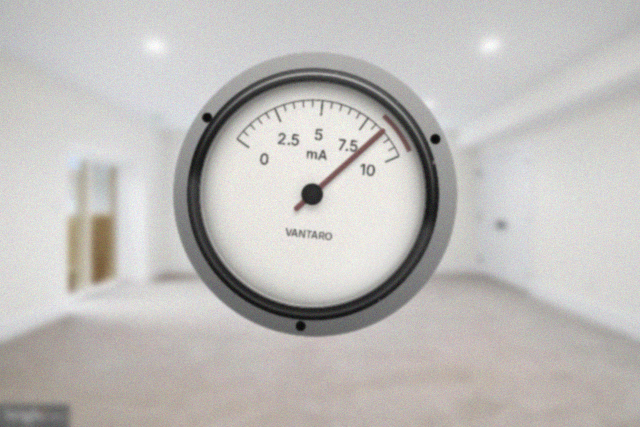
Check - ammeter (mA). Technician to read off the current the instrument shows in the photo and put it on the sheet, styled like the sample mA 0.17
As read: mA 8.5
